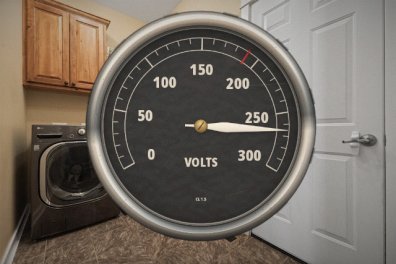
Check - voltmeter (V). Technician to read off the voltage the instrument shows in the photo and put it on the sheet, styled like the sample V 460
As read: V 265
